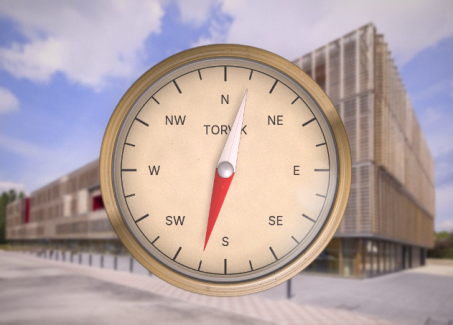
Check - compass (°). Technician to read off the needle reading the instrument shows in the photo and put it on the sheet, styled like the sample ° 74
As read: ° 195
